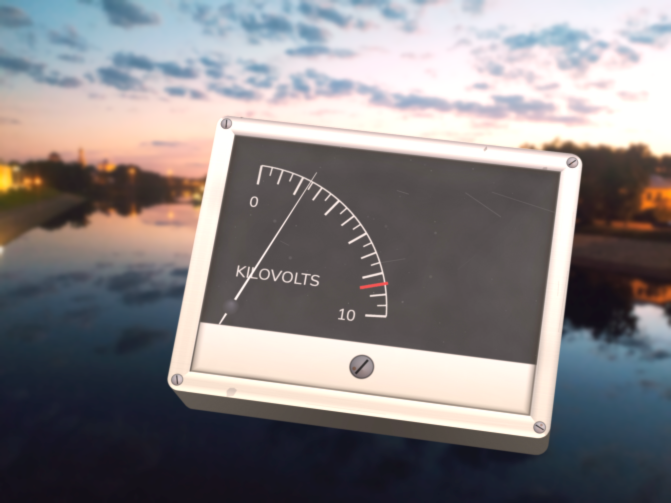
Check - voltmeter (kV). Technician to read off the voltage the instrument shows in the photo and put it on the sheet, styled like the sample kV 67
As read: kV 2.5
